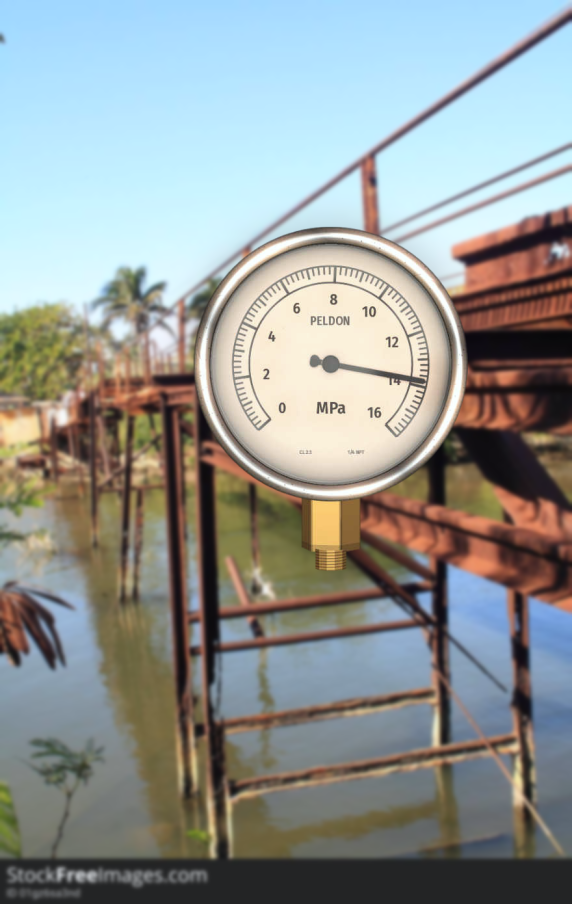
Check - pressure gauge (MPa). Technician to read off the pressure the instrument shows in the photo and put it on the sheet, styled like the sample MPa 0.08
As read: MPa 13.8
